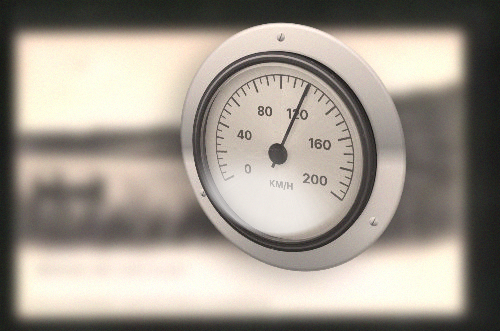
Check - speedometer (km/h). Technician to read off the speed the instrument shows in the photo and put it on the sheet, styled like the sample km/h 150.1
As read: km/h 120
